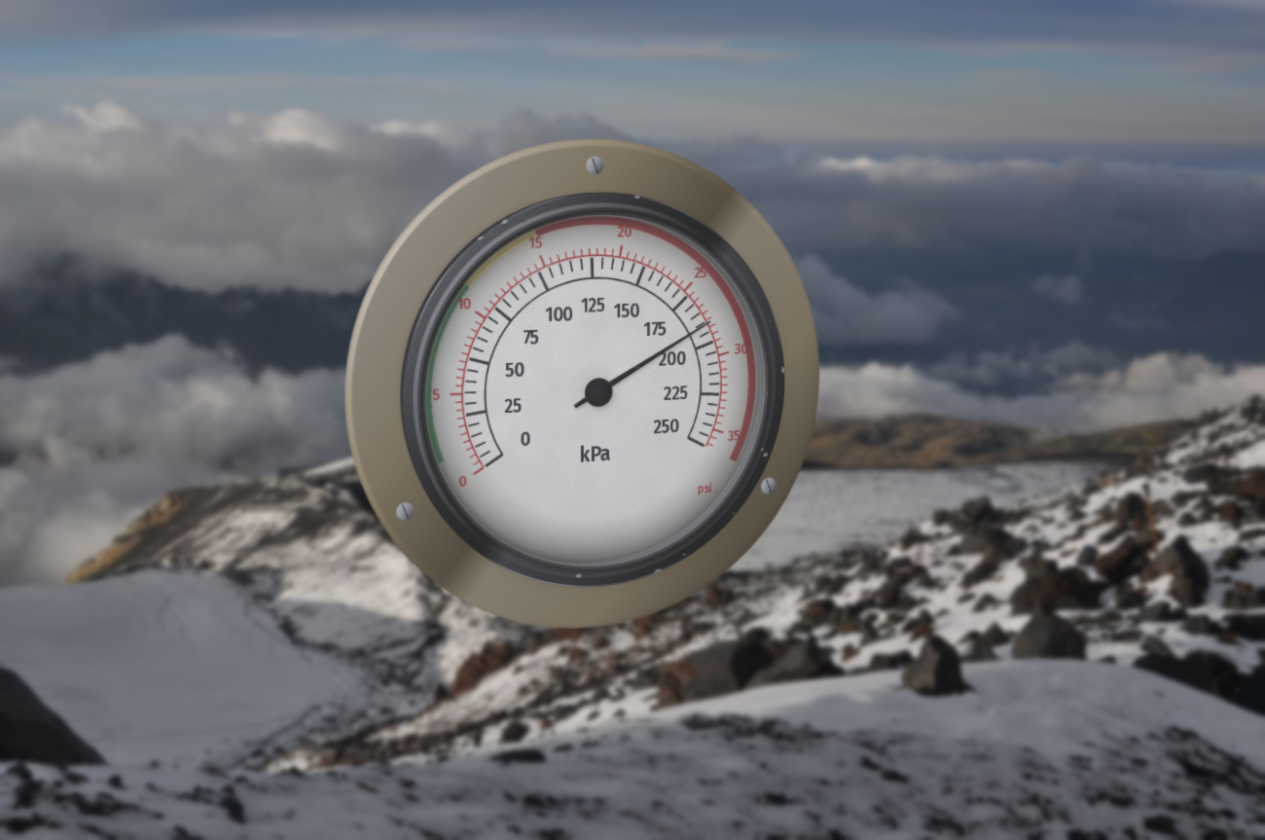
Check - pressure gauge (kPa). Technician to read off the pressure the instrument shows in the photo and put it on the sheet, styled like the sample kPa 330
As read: kPa 190
